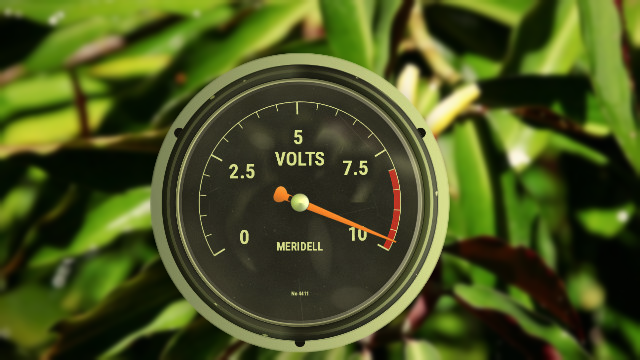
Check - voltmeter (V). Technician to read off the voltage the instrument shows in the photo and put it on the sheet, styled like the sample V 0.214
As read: V 9.75
